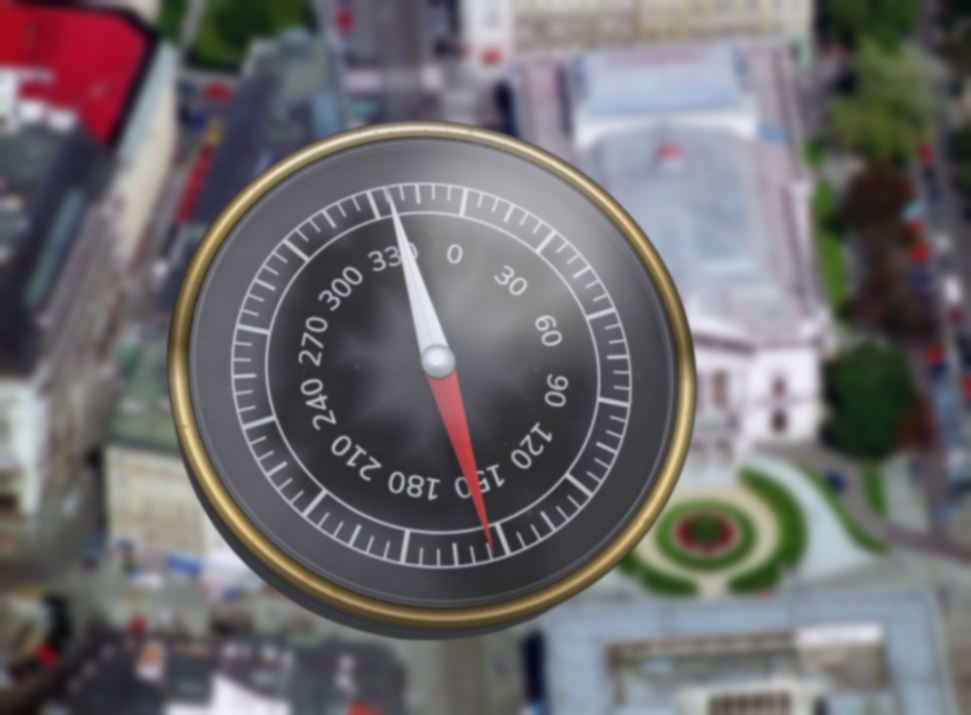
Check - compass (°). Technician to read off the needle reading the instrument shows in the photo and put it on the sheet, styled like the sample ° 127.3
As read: ° 155
